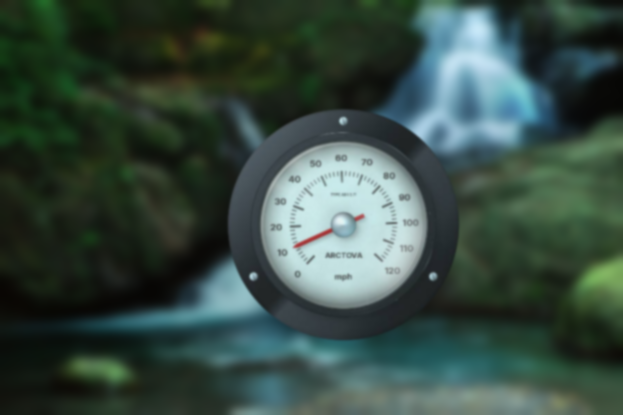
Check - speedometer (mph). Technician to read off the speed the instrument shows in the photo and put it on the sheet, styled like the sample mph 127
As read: mph 10
